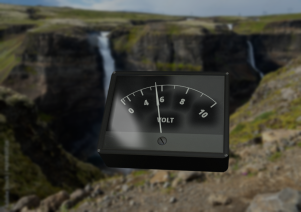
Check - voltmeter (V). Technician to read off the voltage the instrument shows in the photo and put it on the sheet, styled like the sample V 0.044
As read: V 5.5
